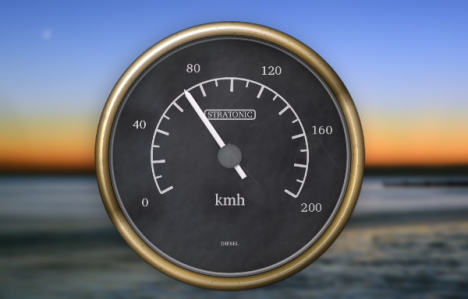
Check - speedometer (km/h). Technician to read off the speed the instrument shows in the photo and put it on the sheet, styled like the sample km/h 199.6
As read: km/h 70
